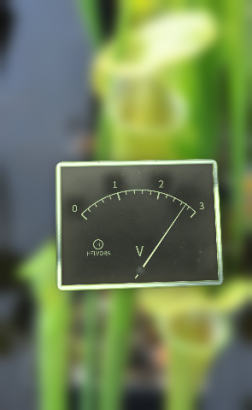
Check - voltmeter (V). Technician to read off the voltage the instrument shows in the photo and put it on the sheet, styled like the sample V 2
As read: V 2.7
